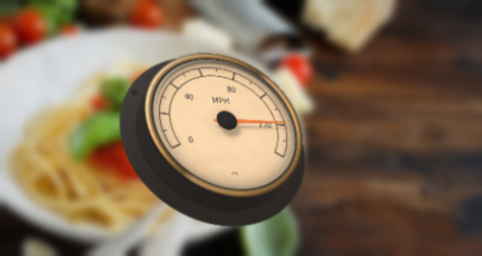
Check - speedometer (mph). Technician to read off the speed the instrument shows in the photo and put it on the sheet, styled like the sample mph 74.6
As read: mph 120
